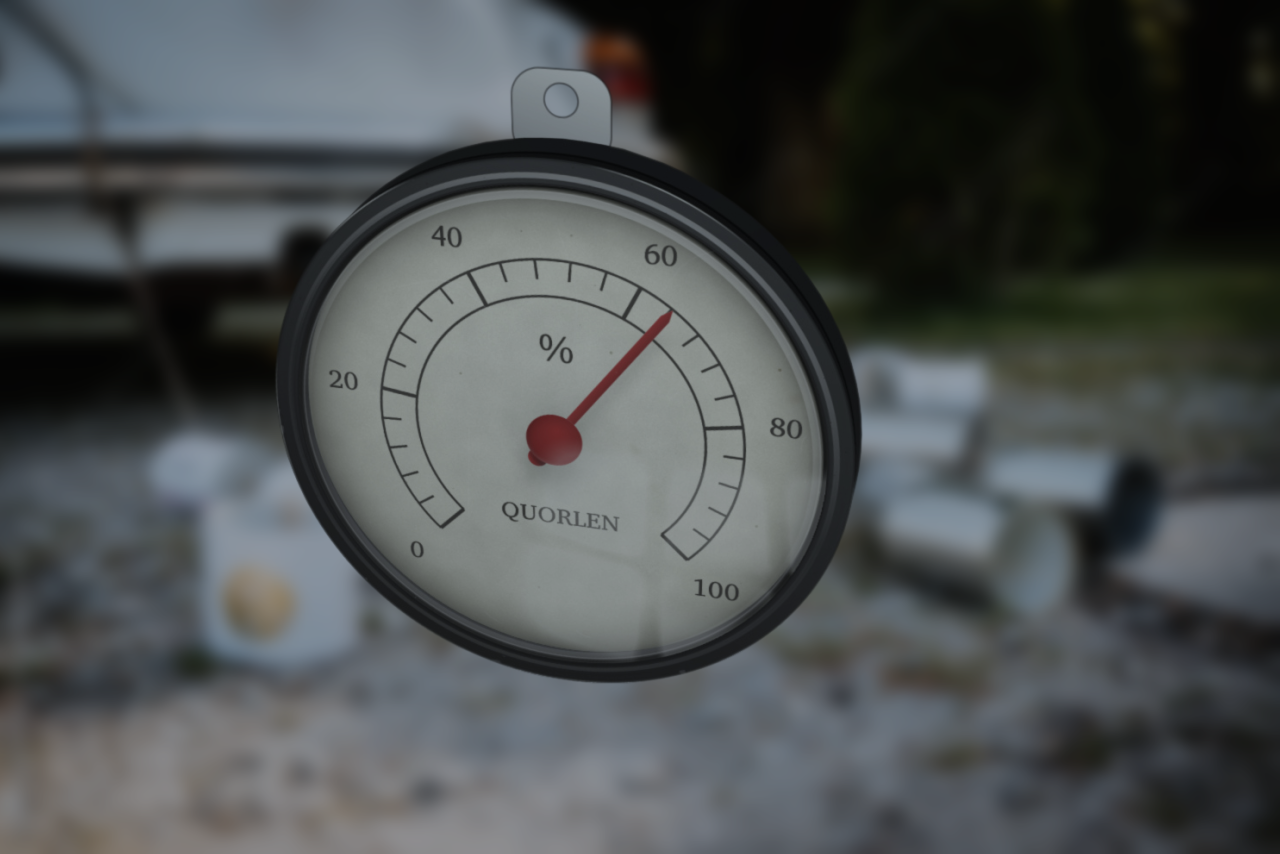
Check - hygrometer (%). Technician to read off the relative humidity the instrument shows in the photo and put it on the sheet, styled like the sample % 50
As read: % 64
